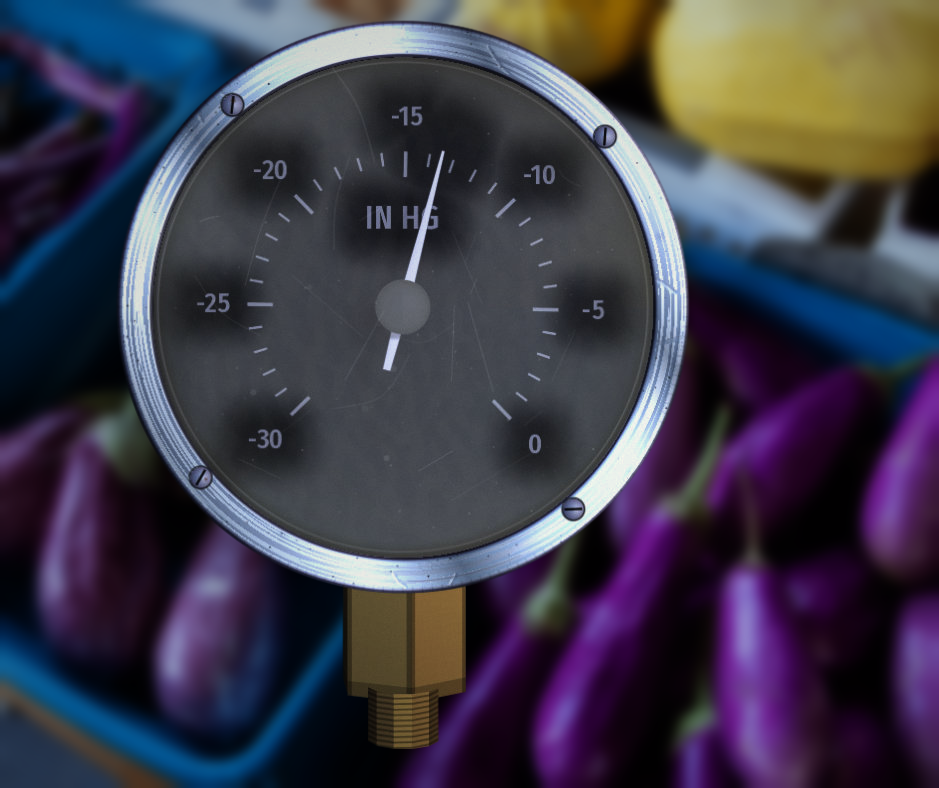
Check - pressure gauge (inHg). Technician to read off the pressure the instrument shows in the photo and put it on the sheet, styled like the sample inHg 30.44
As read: inHg -13.5
